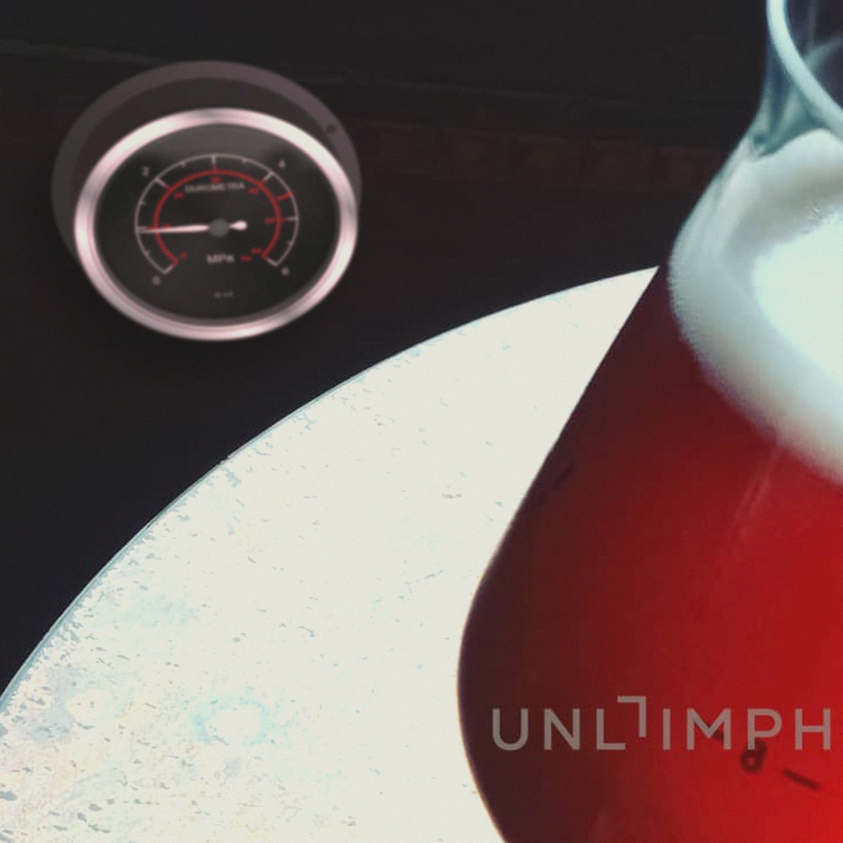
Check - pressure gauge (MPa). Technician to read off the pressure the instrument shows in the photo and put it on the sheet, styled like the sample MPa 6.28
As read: MPa 1
